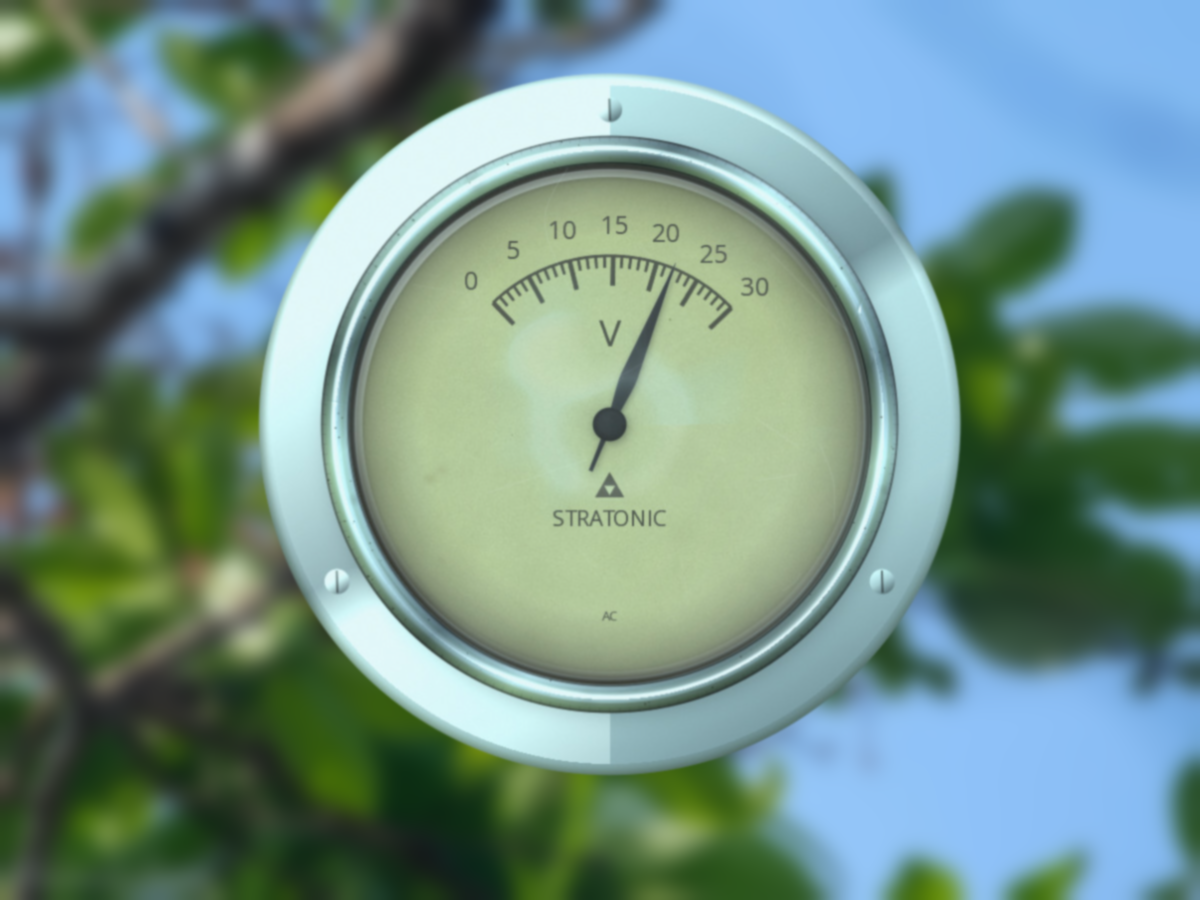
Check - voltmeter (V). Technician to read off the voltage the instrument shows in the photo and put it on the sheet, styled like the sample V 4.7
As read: V 22
